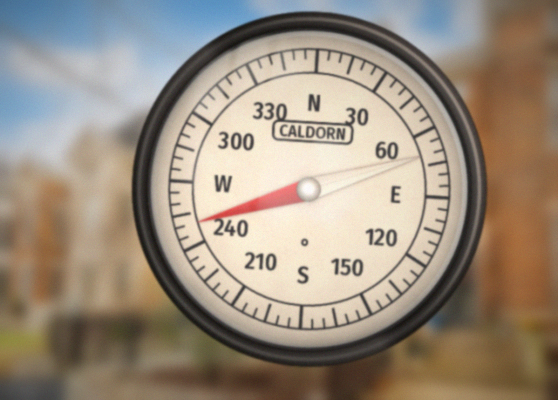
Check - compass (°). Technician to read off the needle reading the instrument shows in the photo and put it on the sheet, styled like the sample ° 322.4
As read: ° 250
